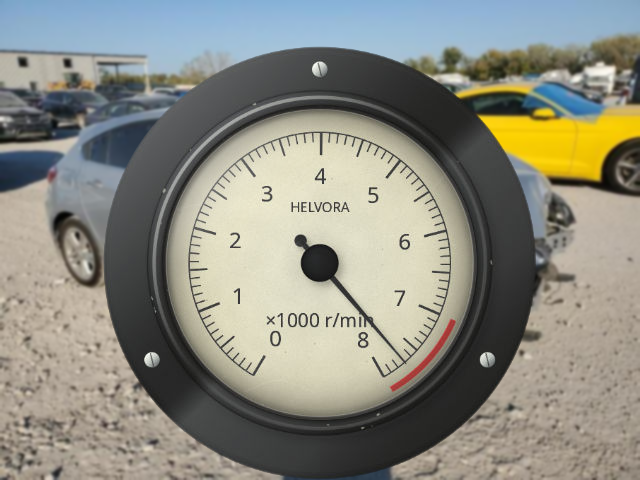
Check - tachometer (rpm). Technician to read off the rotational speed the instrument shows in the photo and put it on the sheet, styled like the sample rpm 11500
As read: rpm 7700
